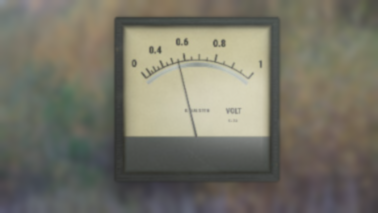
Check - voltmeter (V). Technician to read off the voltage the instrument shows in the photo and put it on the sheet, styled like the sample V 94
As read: V 0.55
